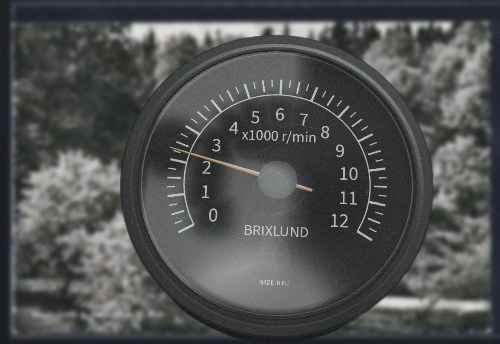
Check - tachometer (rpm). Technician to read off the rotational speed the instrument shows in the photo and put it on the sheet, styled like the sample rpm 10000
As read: rpm 2250
